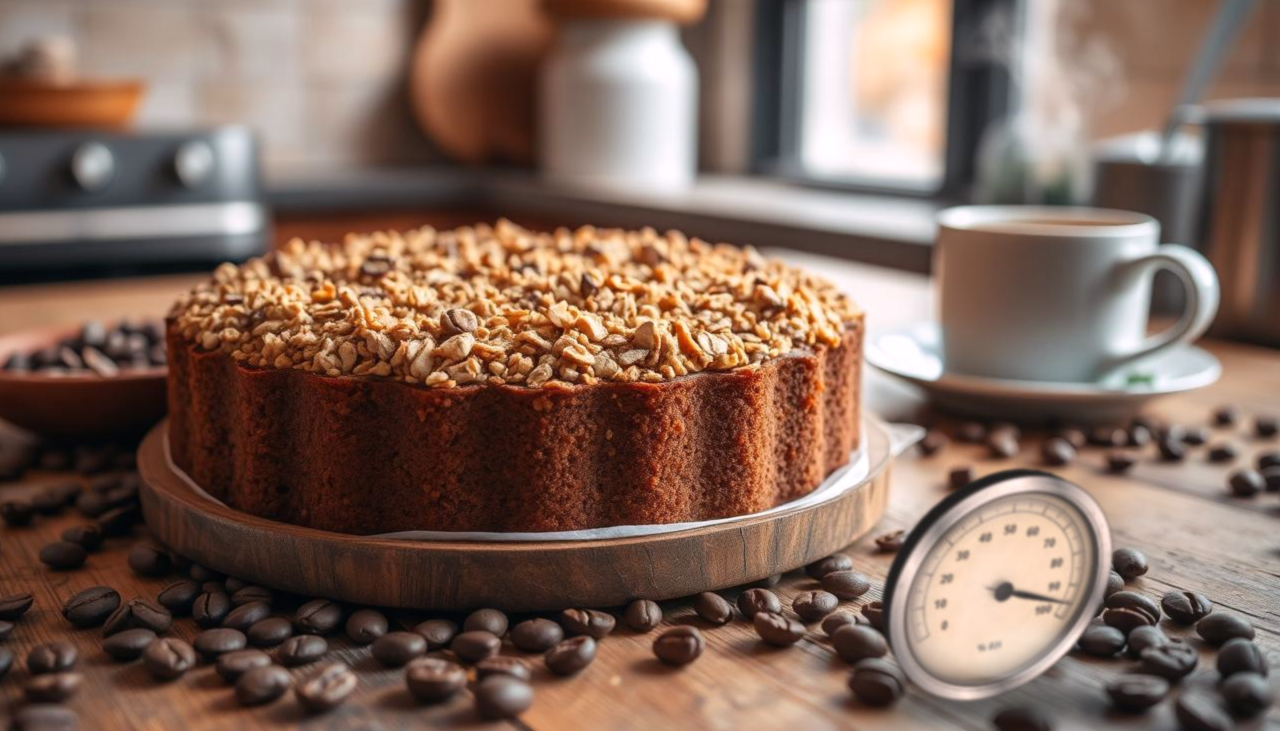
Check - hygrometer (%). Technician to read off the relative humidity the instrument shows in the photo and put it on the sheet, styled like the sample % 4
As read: % 95
